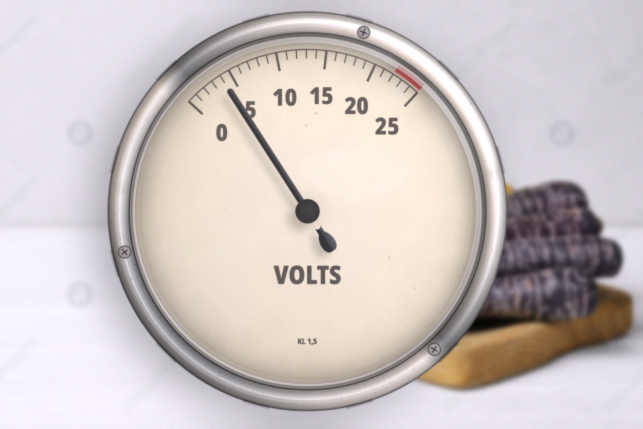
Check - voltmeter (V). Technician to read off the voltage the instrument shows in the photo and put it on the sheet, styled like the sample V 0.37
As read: V 4
